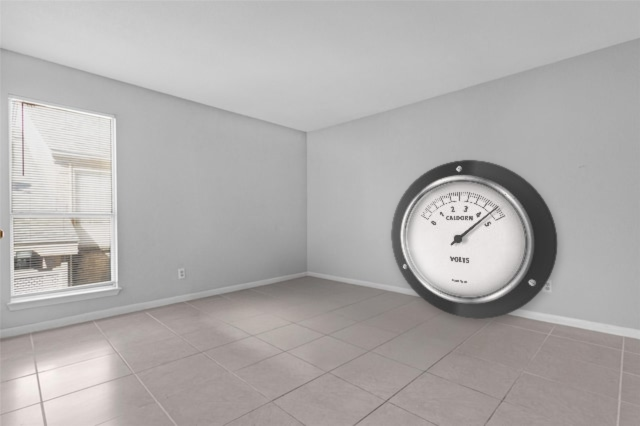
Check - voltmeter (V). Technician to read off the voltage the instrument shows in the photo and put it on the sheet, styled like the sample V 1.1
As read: V 4.5
